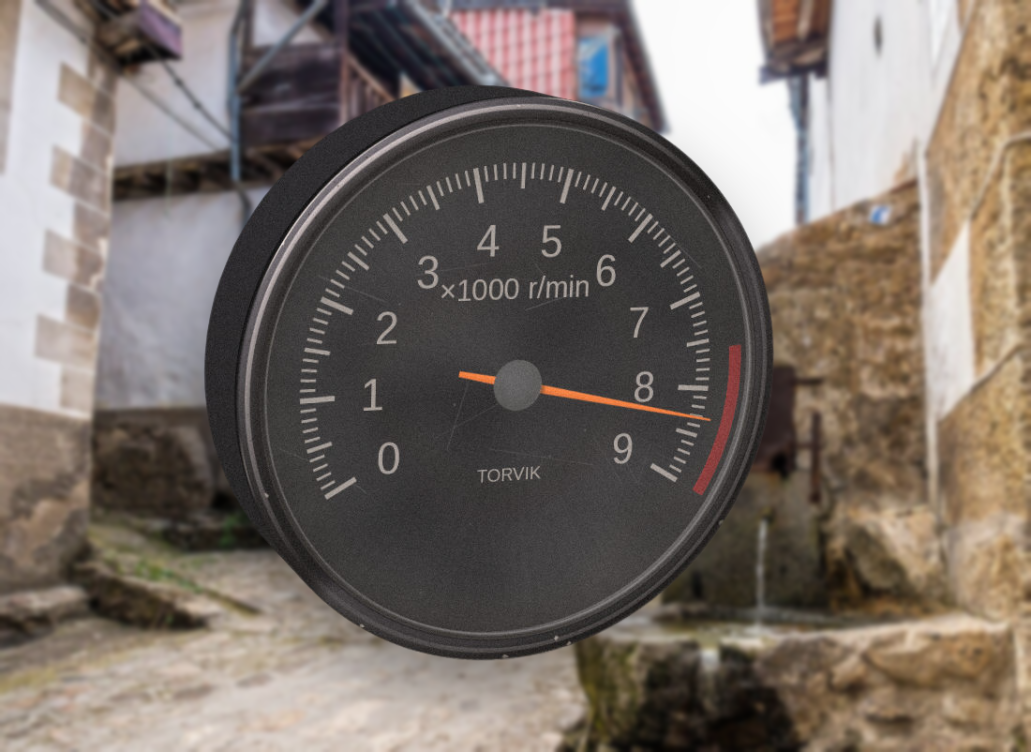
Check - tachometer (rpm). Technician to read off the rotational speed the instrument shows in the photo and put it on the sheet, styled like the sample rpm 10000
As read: rpm 8300
